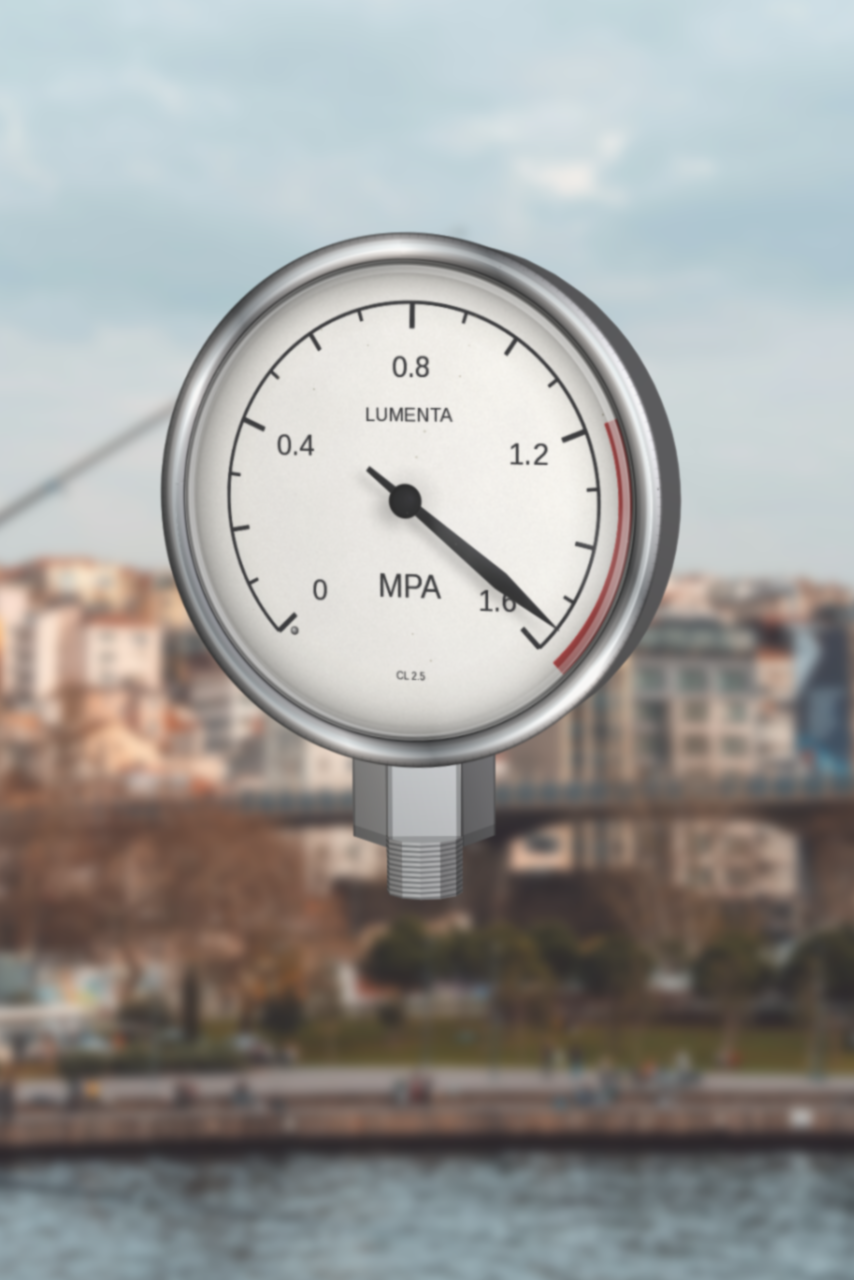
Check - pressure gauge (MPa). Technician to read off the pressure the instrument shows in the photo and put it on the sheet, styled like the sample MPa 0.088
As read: MPa 1.55
